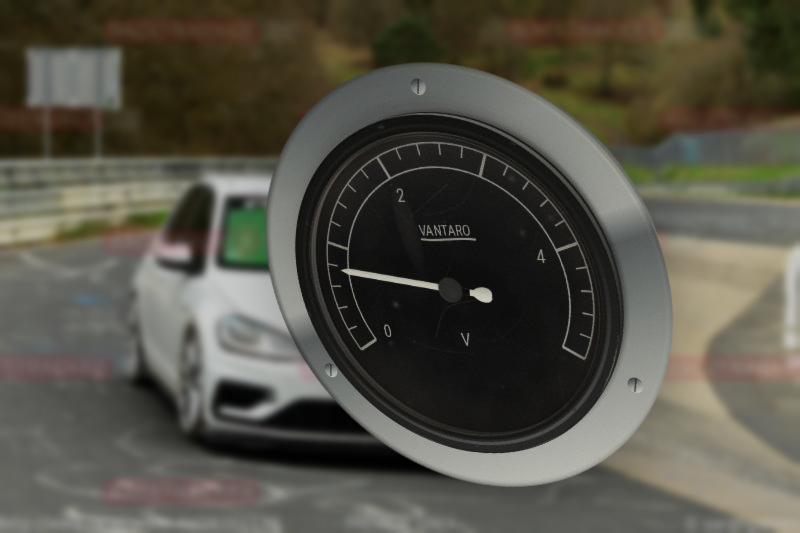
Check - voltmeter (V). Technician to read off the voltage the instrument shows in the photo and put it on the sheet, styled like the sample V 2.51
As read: V 0.8
